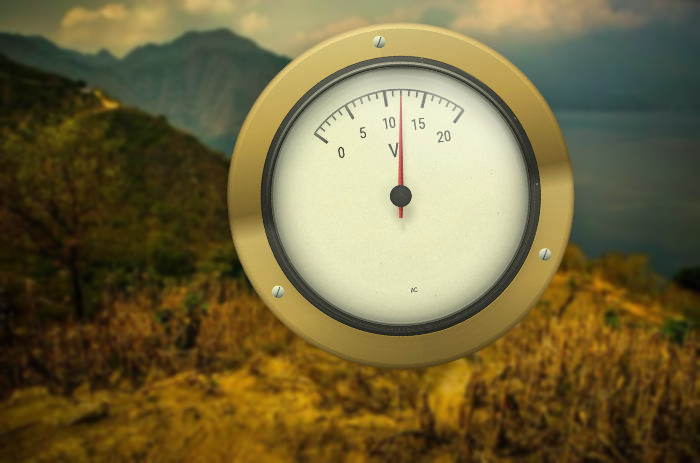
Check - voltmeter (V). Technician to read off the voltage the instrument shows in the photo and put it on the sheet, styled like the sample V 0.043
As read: V 12
